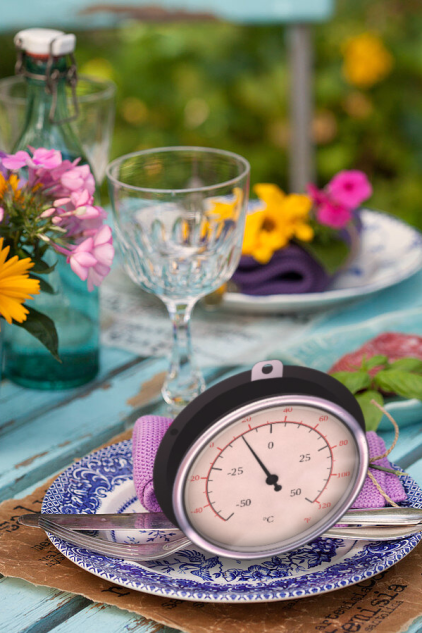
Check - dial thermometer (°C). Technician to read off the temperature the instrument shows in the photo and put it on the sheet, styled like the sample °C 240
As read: °C -10
